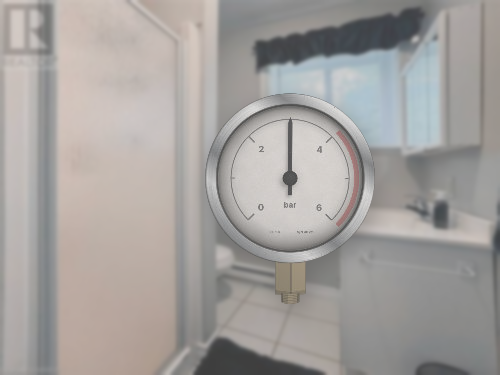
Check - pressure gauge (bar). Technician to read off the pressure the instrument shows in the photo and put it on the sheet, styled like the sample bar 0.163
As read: bar 3
